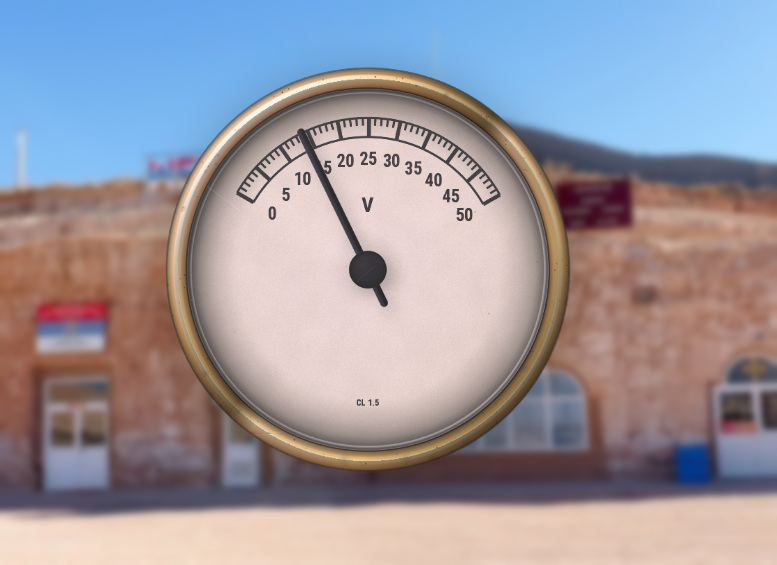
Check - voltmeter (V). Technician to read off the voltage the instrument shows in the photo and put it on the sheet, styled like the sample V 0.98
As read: V 14
